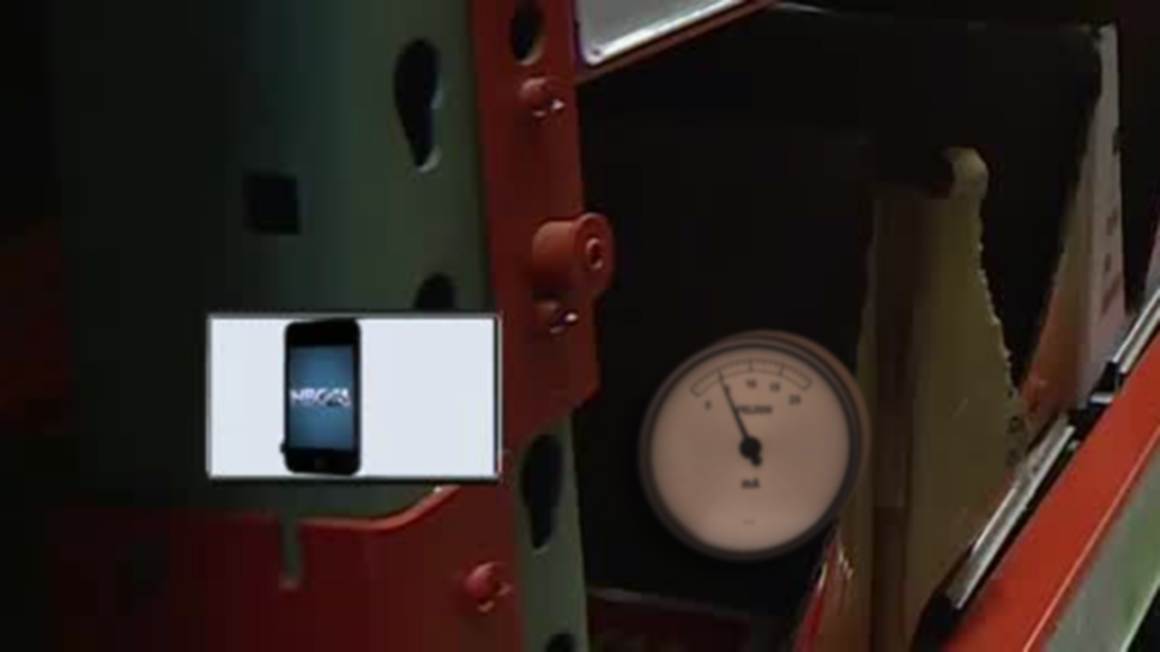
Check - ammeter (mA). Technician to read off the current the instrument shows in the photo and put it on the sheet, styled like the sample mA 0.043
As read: mA 5
